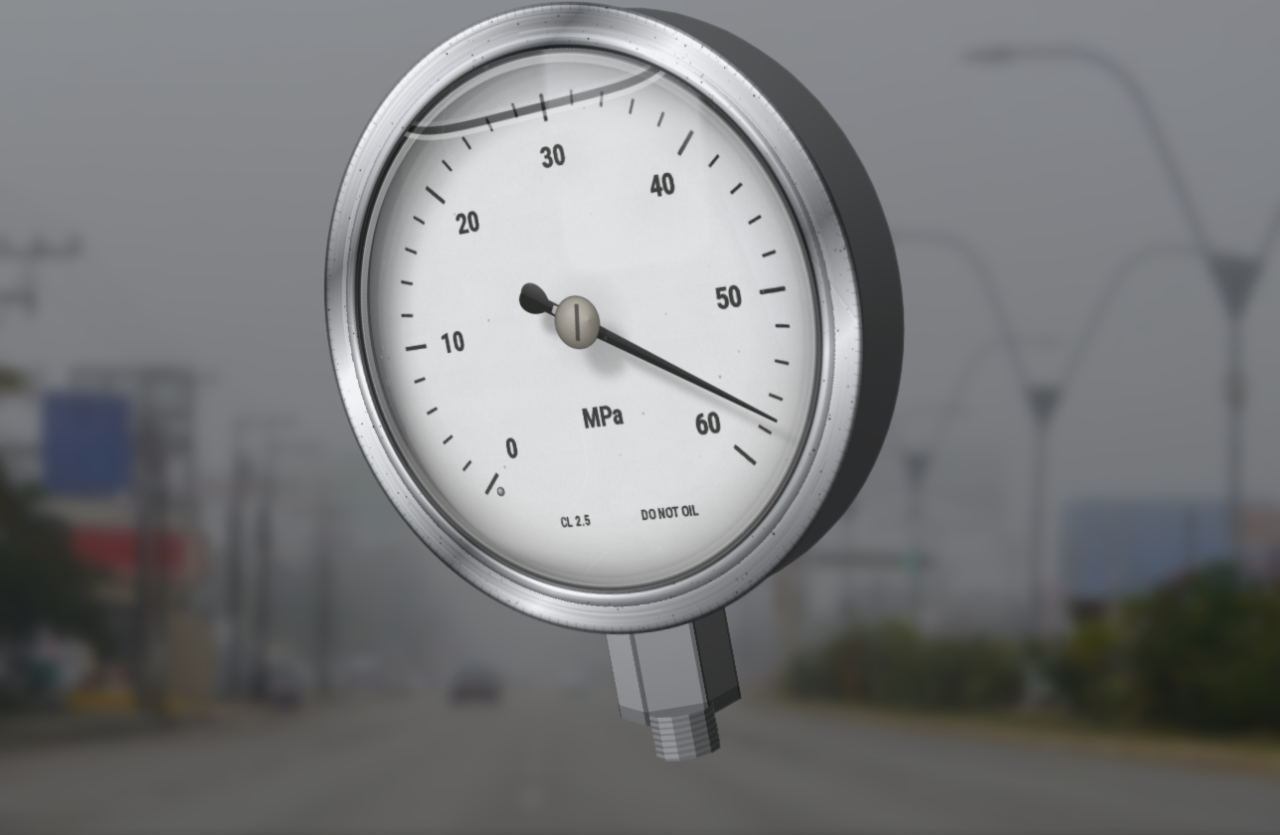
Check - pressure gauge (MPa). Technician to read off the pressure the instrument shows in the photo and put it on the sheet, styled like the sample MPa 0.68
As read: MPa 57
